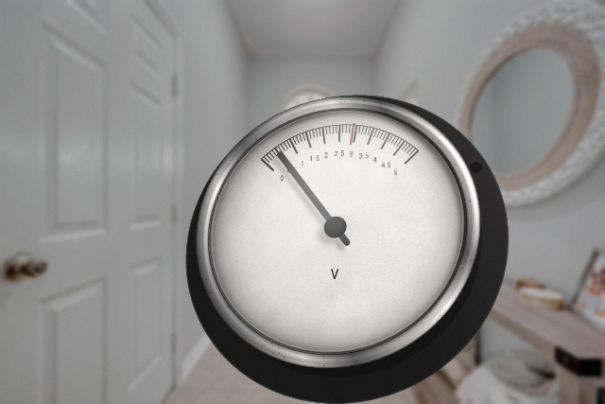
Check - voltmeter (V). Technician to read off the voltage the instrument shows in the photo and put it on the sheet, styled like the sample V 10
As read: V 0.5
